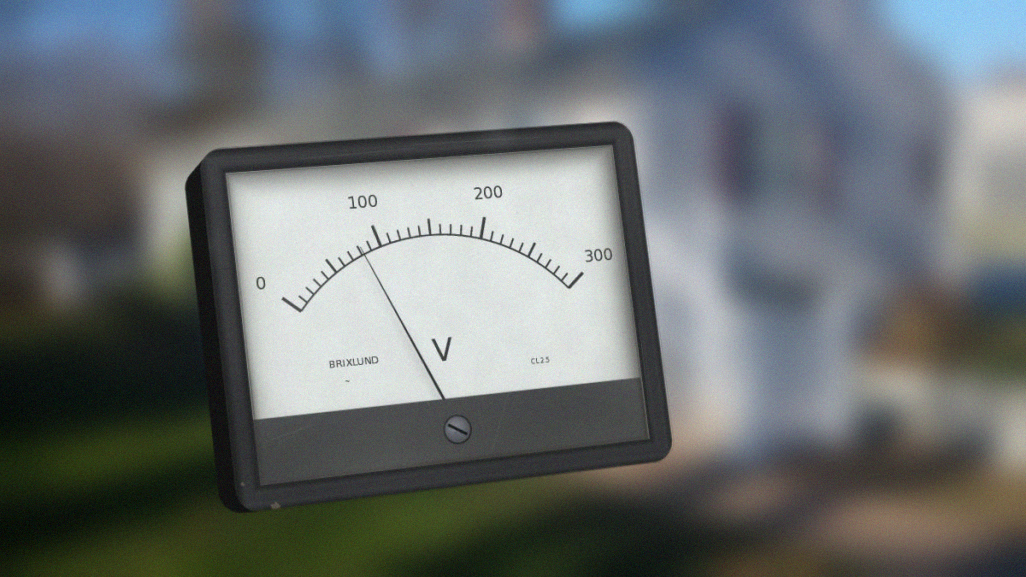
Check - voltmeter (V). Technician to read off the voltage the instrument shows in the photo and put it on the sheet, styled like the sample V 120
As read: V 80
